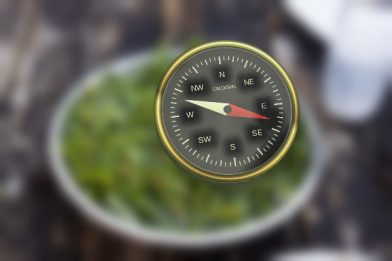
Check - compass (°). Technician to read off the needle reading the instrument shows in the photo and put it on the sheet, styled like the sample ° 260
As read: ° 110
